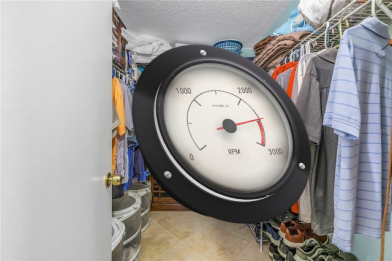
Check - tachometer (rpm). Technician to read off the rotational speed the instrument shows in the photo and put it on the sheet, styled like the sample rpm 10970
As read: rpm 2500
